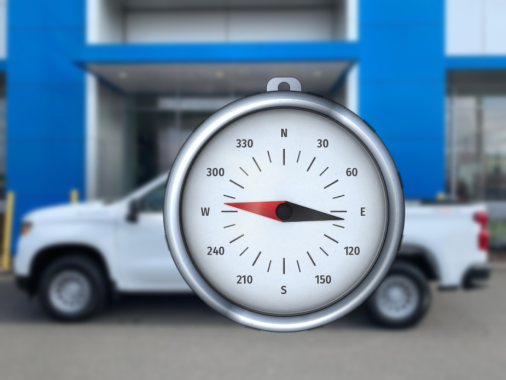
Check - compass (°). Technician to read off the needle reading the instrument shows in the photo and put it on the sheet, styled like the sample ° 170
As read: ° 277.5
